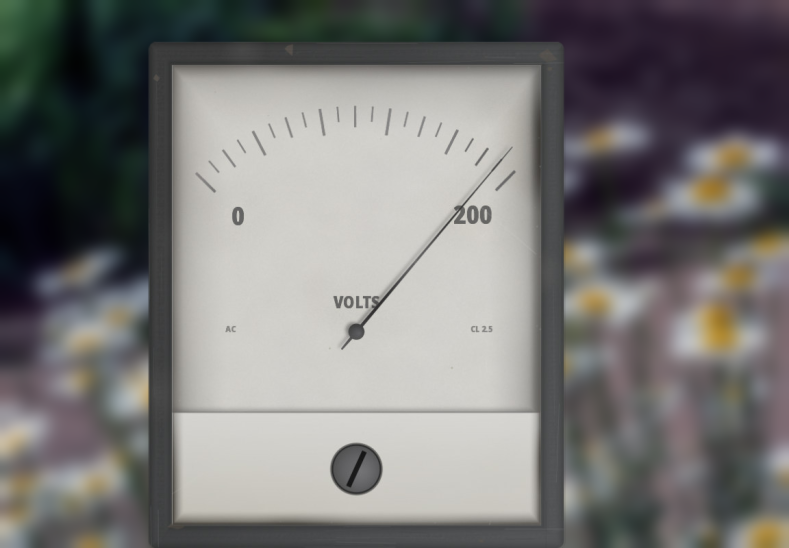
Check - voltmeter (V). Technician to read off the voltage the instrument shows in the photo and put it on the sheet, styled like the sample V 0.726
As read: V 190
